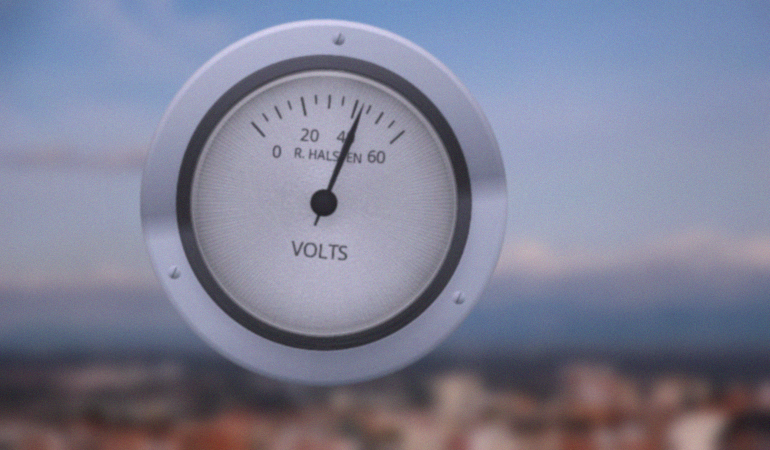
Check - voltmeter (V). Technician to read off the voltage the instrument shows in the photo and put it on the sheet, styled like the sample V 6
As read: V 42.5
